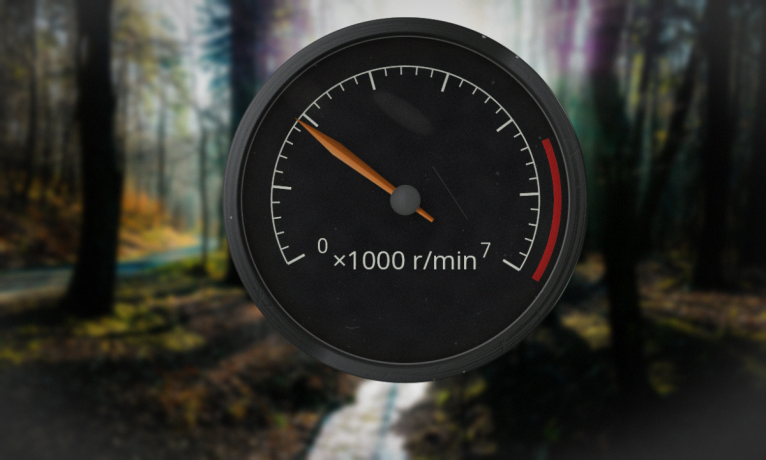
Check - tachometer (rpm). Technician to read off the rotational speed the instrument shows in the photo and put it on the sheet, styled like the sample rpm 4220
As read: rpm 1900
